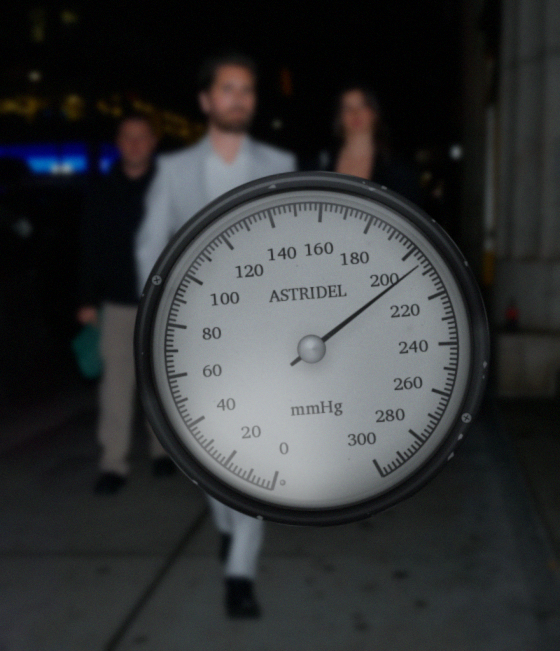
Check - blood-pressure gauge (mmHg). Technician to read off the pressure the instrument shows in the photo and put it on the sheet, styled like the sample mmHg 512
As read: mmHg 206
